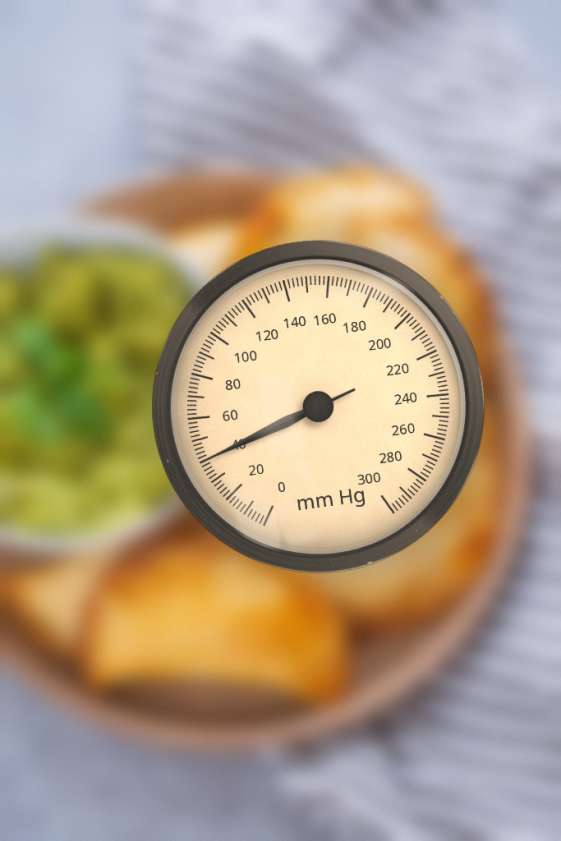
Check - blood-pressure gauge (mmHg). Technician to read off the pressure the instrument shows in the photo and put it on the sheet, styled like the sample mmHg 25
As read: mmHg 40
